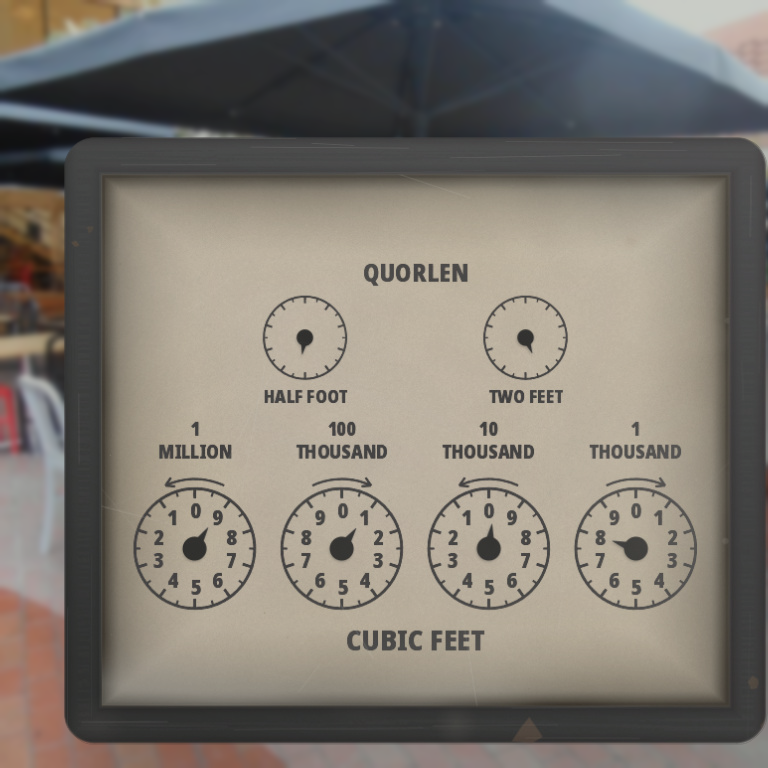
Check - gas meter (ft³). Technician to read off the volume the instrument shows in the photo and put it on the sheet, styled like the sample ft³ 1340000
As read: ft³ 909800
